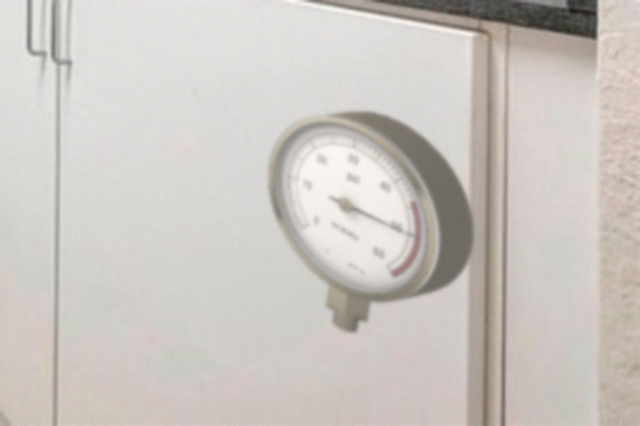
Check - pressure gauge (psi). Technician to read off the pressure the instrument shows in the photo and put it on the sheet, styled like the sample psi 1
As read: psi 50
